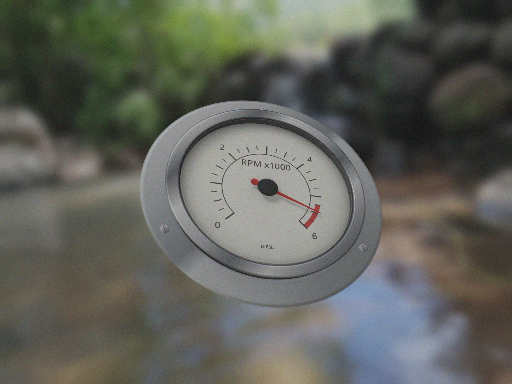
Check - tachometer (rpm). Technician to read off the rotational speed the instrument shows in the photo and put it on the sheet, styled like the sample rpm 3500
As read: rpm 5500
